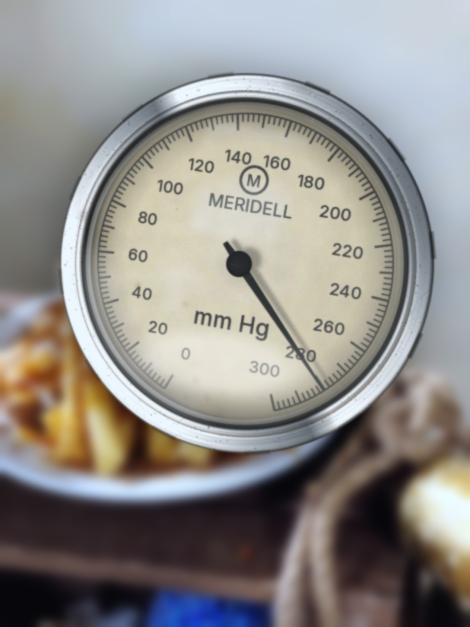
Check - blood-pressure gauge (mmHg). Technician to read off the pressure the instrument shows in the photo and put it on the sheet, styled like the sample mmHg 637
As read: mmHg 280
